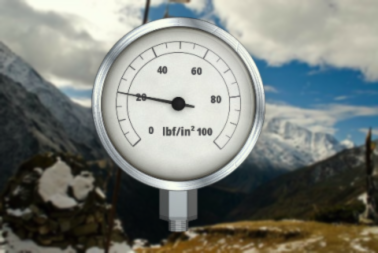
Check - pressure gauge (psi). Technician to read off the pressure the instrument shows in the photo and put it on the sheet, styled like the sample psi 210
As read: psi 20
